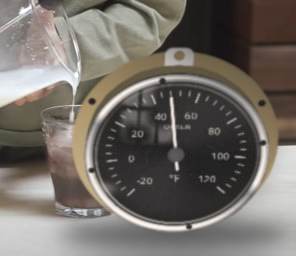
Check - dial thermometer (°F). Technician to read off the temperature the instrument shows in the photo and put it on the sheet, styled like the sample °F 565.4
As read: °F 48
